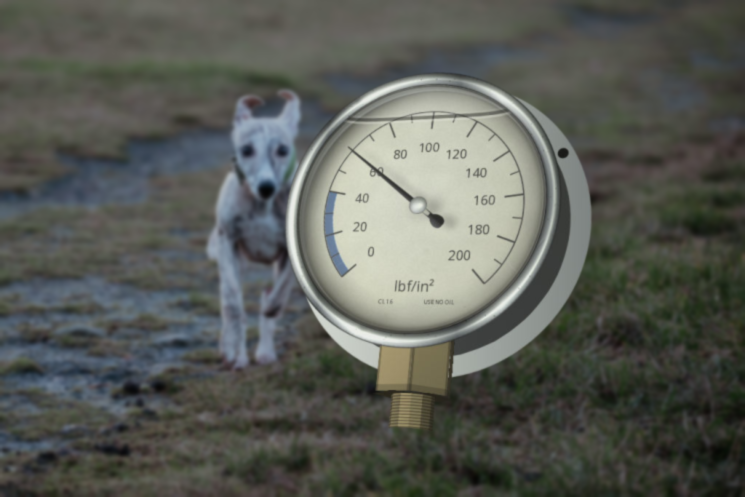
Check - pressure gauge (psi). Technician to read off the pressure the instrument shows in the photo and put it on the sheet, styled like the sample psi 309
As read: psi 60
